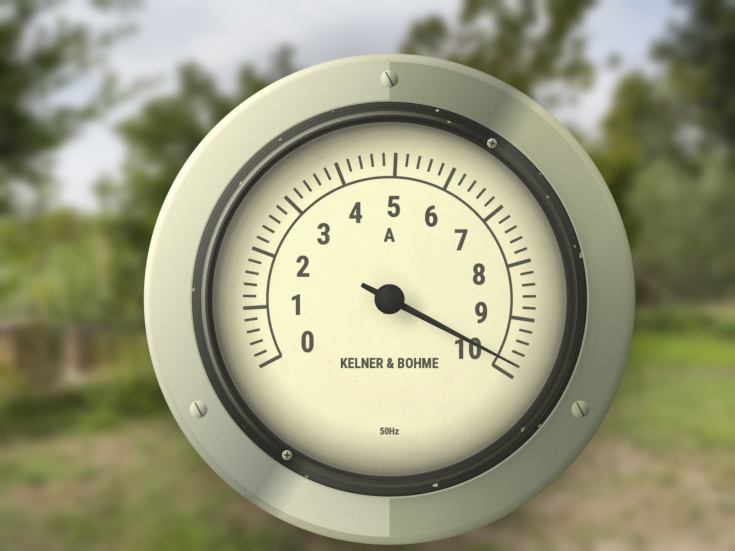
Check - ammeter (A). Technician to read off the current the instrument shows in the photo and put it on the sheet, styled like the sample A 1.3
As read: A 9.8
